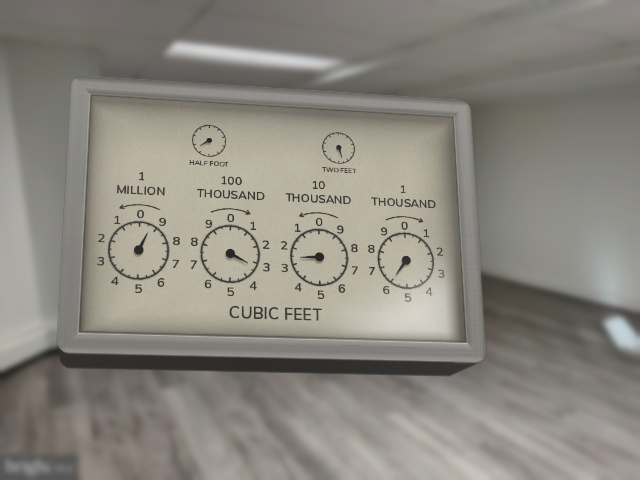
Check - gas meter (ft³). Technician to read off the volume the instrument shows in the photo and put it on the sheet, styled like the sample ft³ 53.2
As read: ft³ 932600
